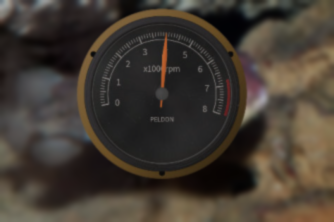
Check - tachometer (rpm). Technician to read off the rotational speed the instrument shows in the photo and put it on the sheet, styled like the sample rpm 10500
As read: rpm 4000
